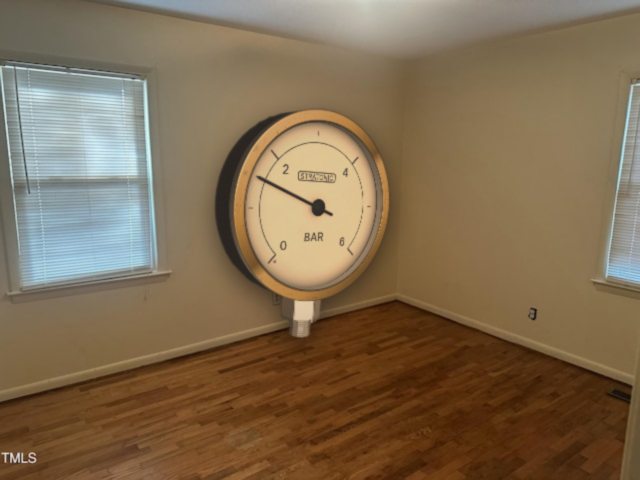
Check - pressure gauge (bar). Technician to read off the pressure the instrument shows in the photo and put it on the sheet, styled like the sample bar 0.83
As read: bar 1.5
